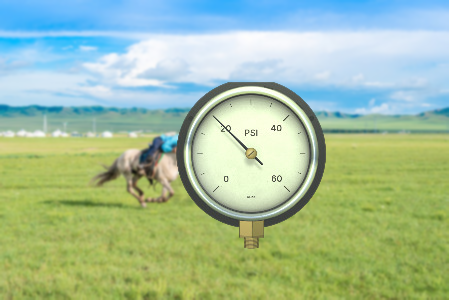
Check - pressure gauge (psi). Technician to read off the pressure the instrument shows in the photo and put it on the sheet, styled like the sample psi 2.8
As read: psi 20
